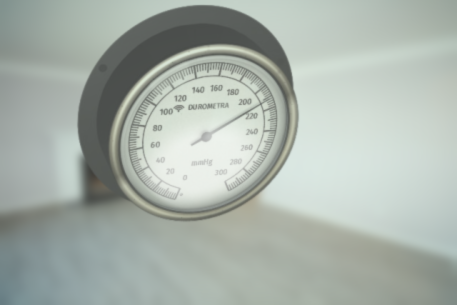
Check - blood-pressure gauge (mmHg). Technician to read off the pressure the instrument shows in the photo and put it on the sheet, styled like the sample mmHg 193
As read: mmHg 210
